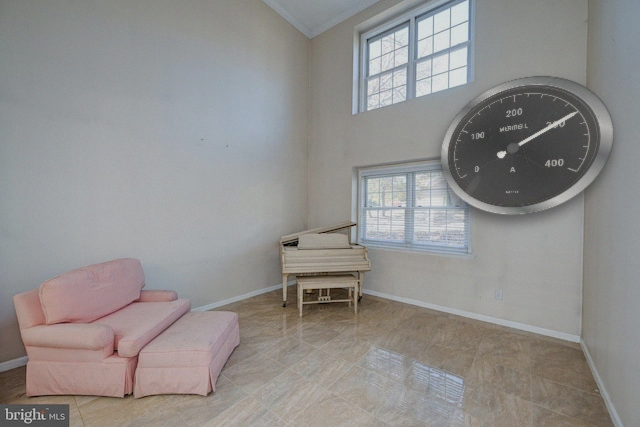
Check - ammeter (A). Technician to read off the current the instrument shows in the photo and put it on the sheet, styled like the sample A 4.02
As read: A 300
